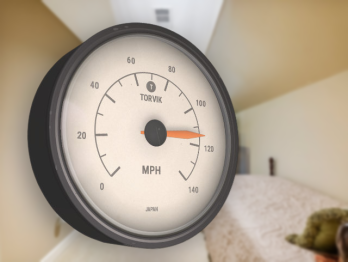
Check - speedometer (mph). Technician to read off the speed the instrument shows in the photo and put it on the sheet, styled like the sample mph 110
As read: mph 115
